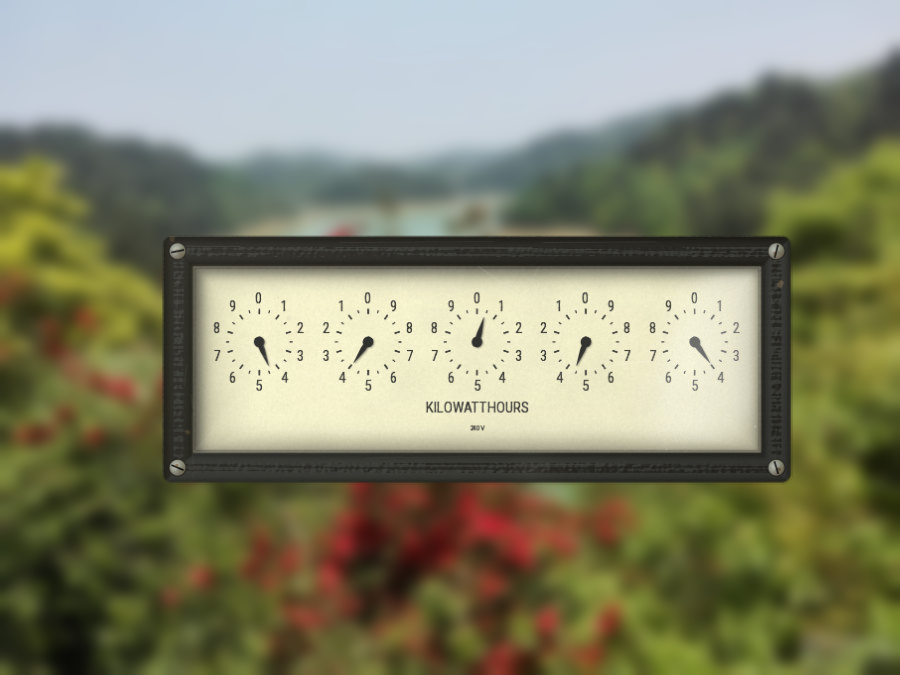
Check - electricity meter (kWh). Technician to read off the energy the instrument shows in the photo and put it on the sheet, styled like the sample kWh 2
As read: kWh 44044
